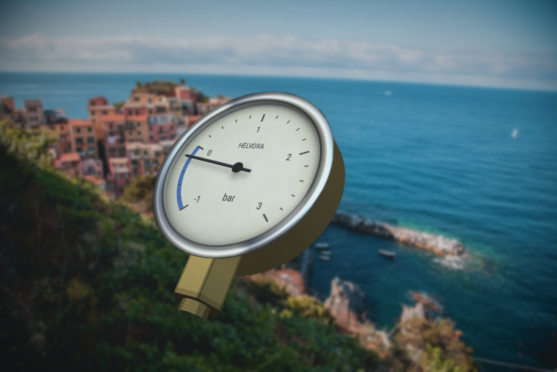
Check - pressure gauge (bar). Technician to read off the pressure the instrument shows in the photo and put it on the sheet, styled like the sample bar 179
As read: bar -0.2
